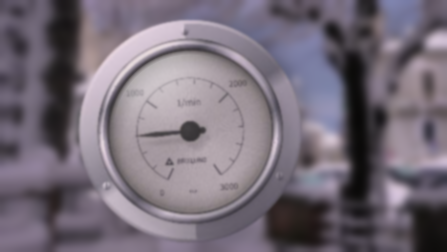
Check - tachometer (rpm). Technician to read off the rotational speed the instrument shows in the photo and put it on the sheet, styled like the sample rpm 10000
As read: rpm 600
